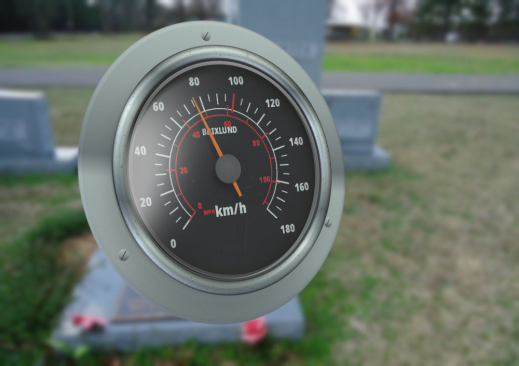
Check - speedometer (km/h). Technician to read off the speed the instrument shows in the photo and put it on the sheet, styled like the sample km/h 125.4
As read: km/h 75
